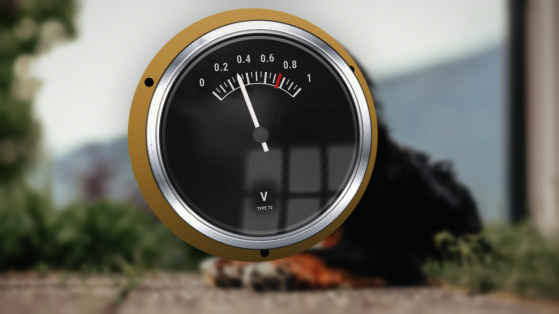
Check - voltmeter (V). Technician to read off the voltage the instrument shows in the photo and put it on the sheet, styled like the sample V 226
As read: V 0.3
